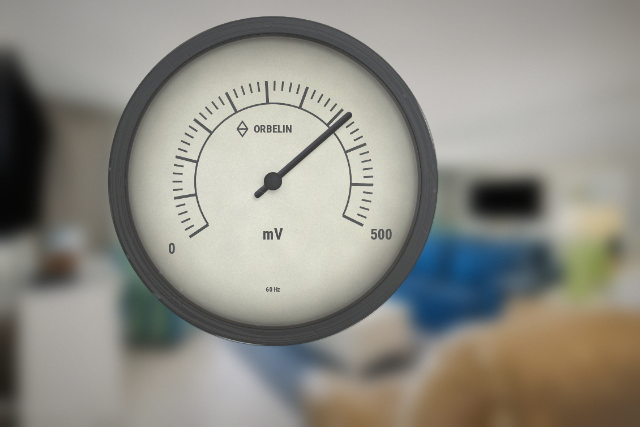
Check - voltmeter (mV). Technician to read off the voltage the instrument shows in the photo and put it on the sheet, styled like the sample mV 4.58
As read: mV 360
